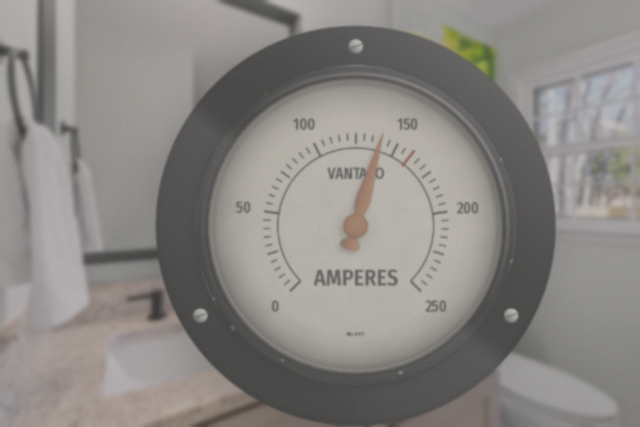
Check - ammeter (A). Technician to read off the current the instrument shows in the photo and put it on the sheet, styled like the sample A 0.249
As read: A 140
